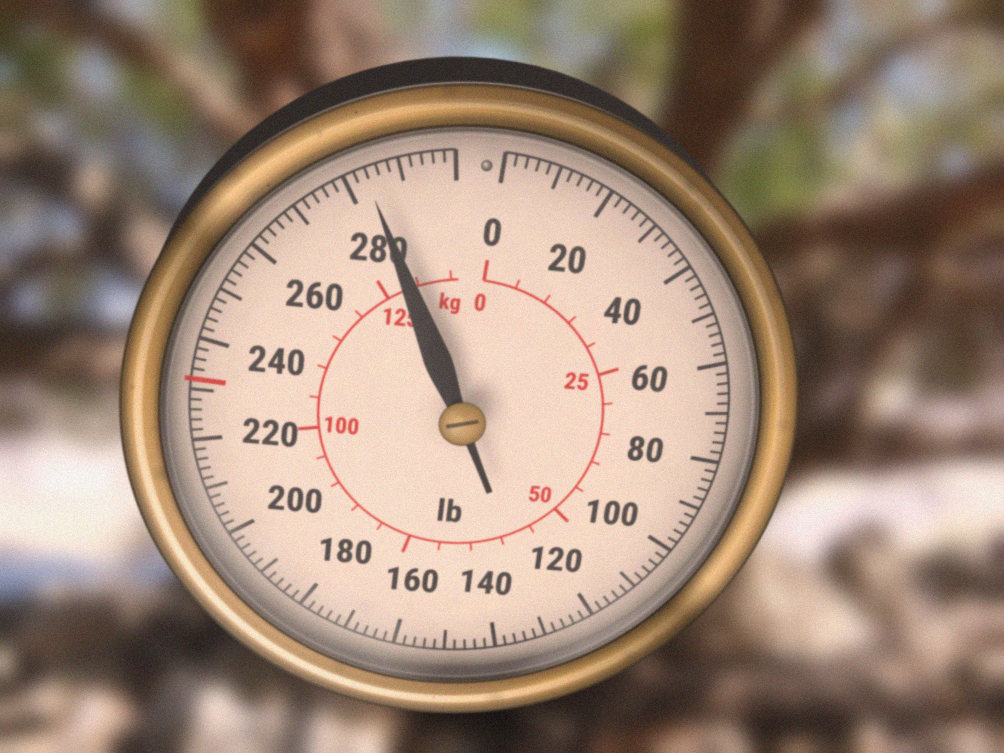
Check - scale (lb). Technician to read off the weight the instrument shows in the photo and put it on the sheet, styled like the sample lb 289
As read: lb 284
